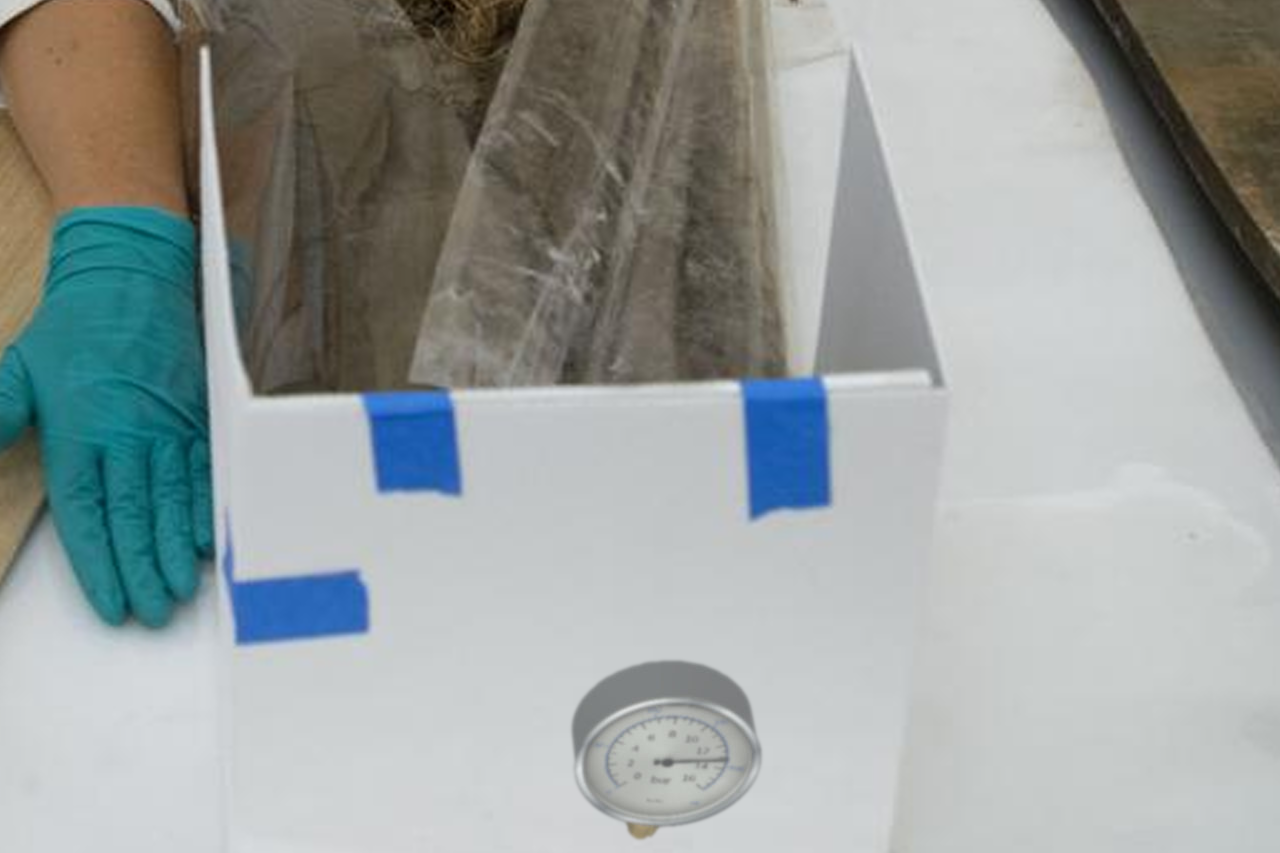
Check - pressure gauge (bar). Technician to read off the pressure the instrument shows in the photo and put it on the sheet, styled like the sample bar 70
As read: bar 13
